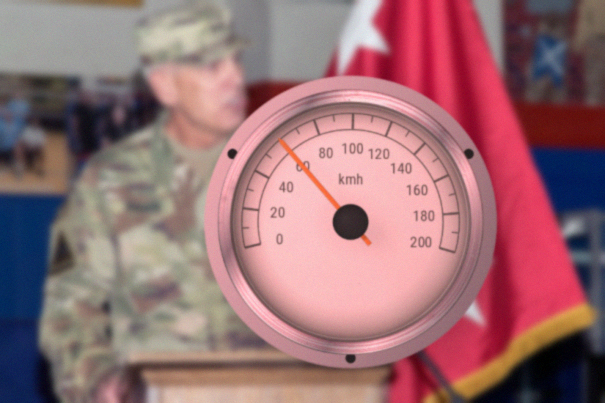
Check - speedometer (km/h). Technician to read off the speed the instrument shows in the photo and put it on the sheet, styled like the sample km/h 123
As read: km/h 60
